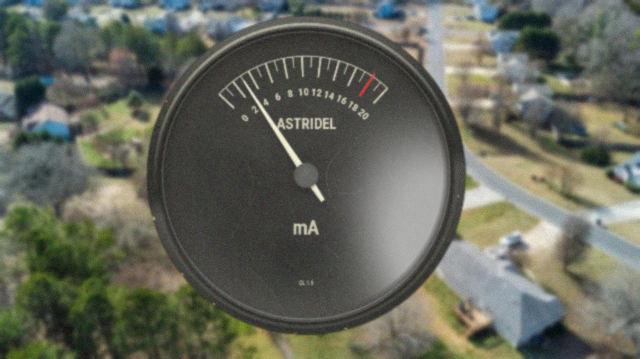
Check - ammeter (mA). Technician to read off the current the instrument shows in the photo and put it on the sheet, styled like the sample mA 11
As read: mA 3
